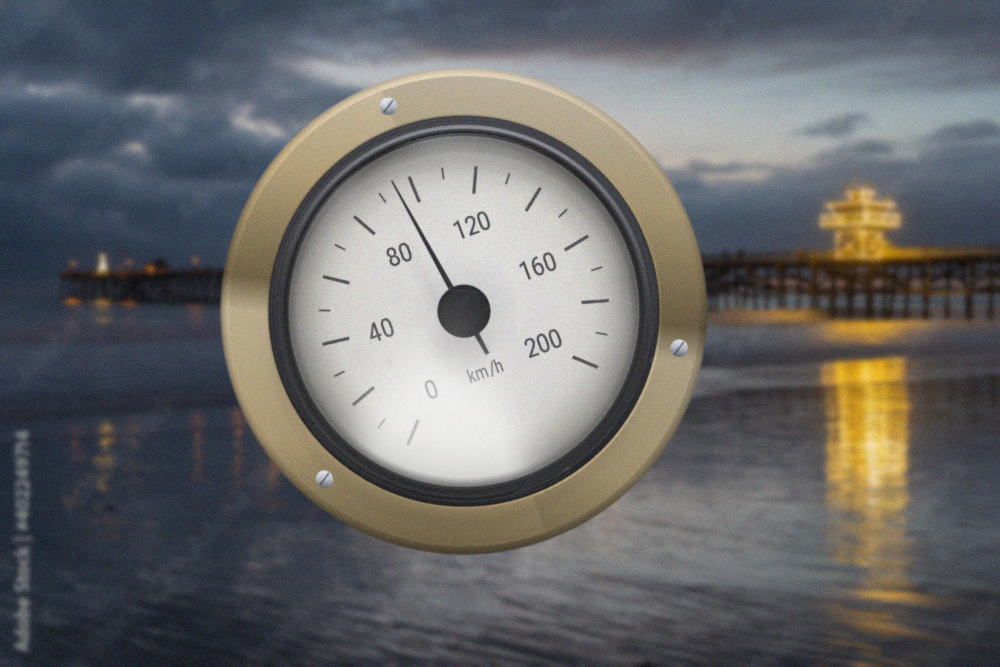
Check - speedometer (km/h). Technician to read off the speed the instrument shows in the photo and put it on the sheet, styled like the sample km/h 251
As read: km/h 95
